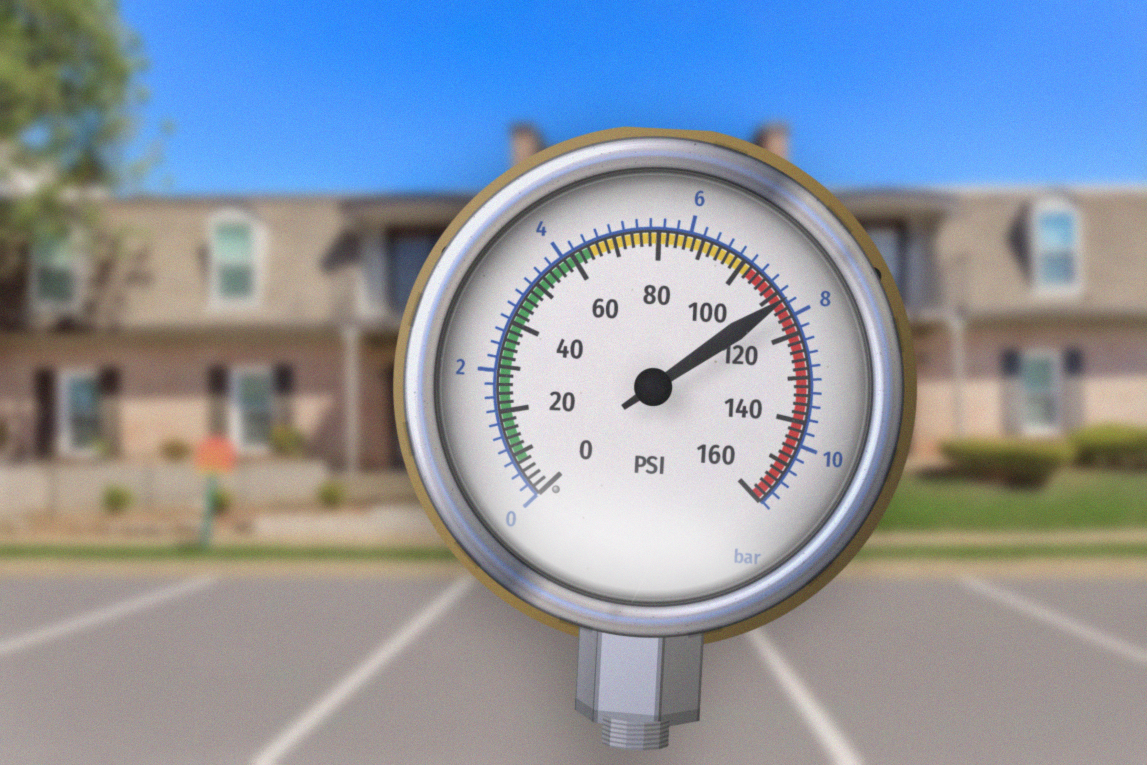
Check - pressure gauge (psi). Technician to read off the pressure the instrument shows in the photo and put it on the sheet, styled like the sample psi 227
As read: psi 112
